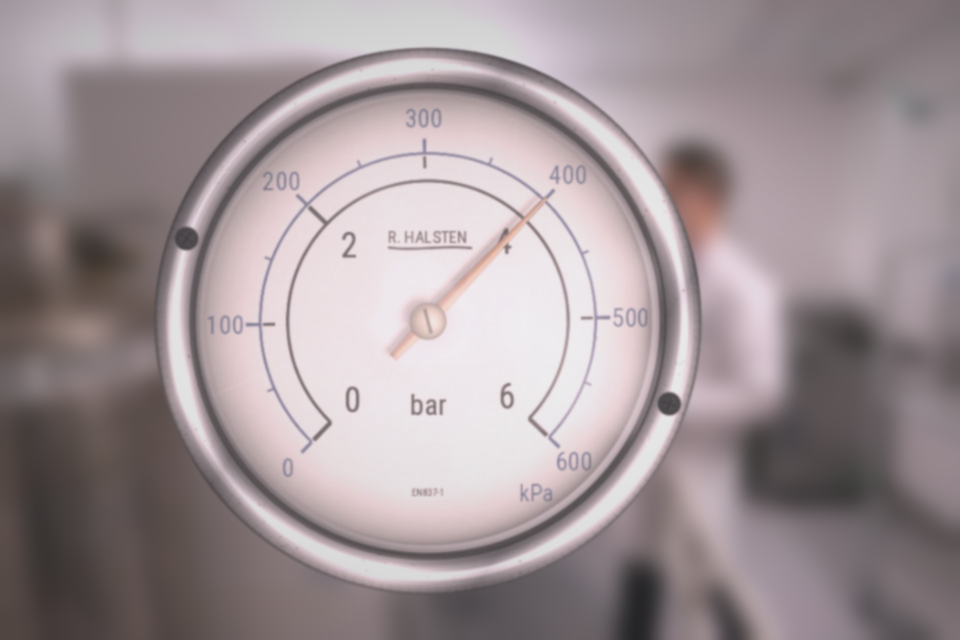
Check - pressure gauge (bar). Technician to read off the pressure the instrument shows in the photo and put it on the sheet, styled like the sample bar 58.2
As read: bar 4
